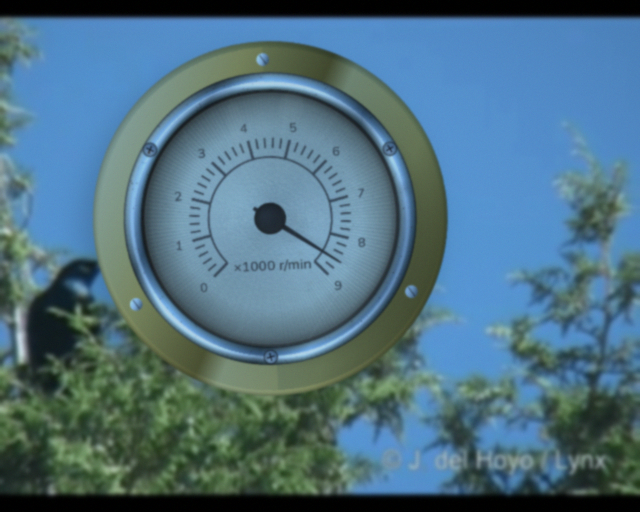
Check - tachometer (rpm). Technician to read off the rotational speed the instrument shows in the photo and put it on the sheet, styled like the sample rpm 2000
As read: rpm 8600
